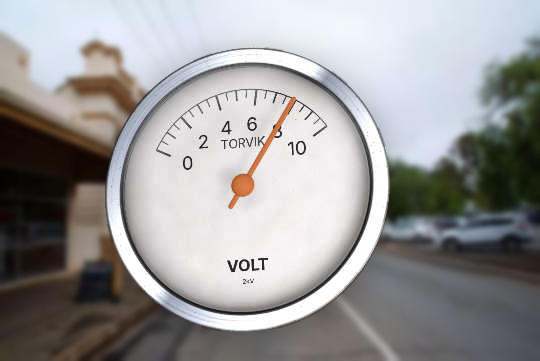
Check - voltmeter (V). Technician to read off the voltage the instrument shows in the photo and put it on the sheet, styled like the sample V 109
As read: V 8
